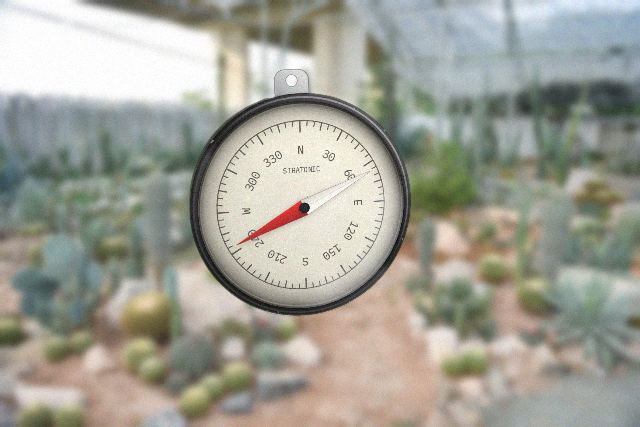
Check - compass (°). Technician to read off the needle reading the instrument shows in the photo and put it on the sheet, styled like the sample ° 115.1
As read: ° 245
